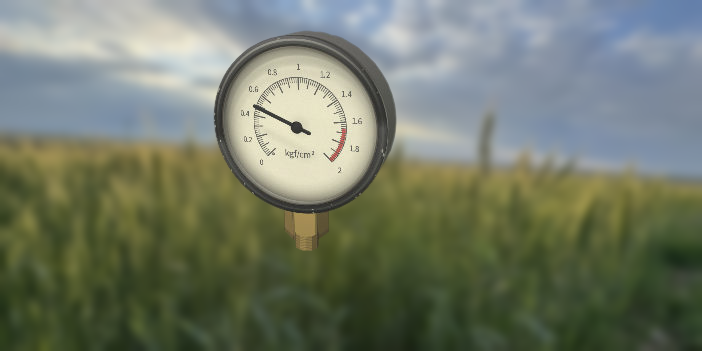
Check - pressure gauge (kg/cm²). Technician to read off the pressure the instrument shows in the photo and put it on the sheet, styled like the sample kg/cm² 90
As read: kg/cm² 0.5
